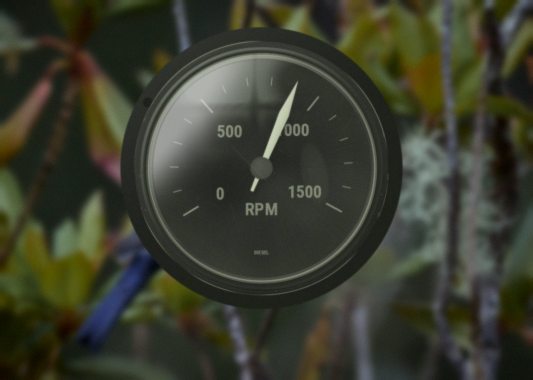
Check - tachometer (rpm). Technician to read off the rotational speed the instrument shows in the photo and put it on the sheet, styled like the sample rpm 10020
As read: rpm 900
